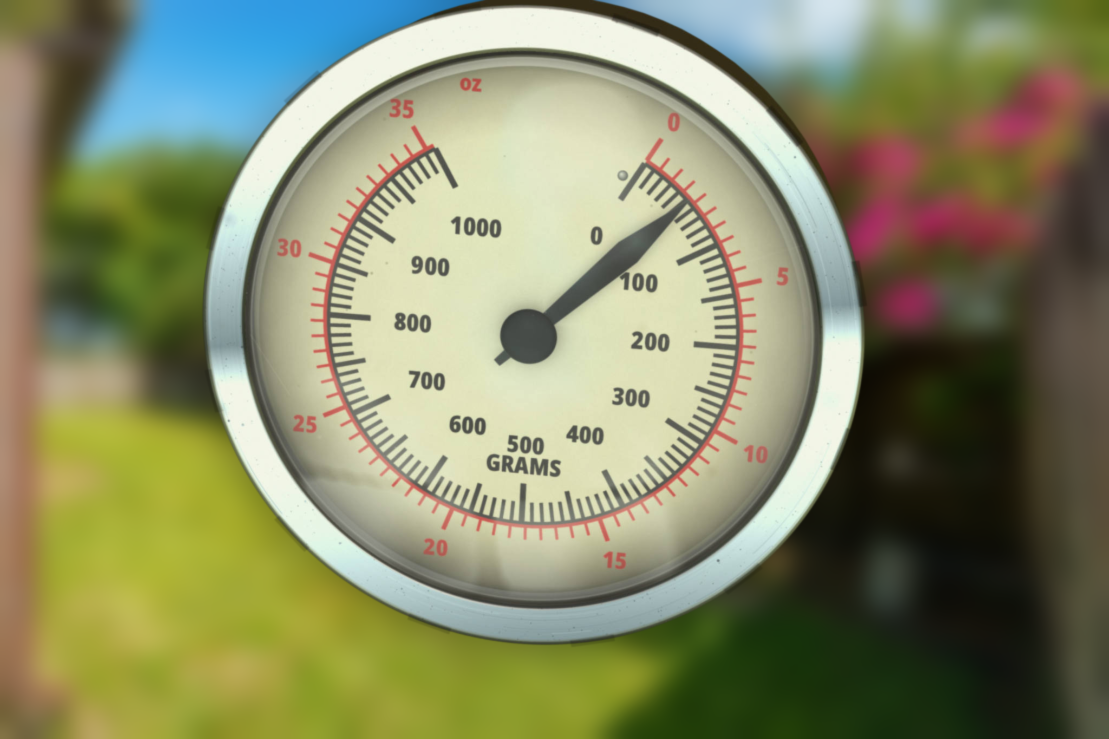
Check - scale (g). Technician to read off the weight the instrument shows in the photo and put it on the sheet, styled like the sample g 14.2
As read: g 50
